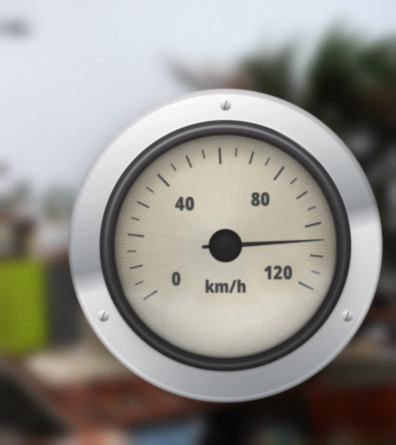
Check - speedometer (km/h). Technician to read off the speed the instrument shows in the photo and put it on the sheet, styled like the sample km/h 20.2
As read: km/h 105
